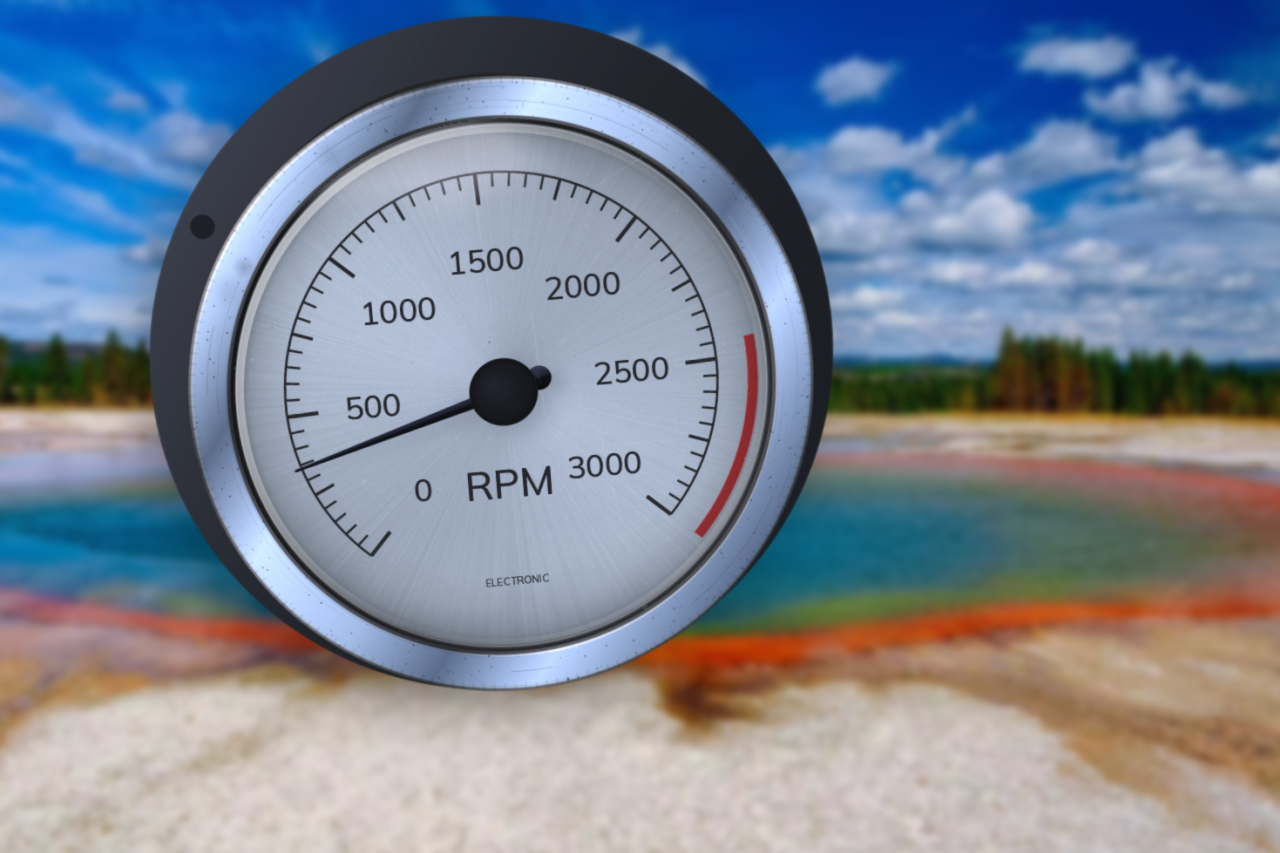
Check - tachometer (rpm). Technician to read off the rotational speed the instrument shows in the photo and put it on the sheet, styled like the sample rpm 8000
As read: rpm 350
